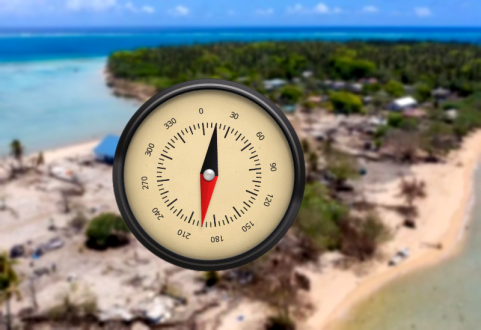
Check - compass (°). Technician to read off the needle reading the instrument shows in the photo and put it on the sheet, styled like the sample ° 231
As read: ° 195
